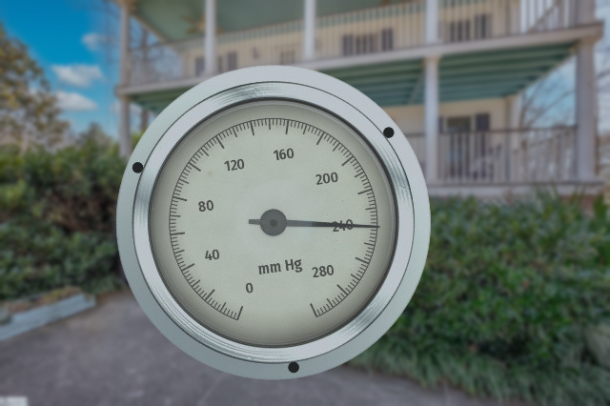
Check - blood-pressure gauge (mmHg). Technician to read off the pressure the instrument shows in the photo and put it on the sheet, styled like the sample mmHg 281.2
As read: mmHg 240
